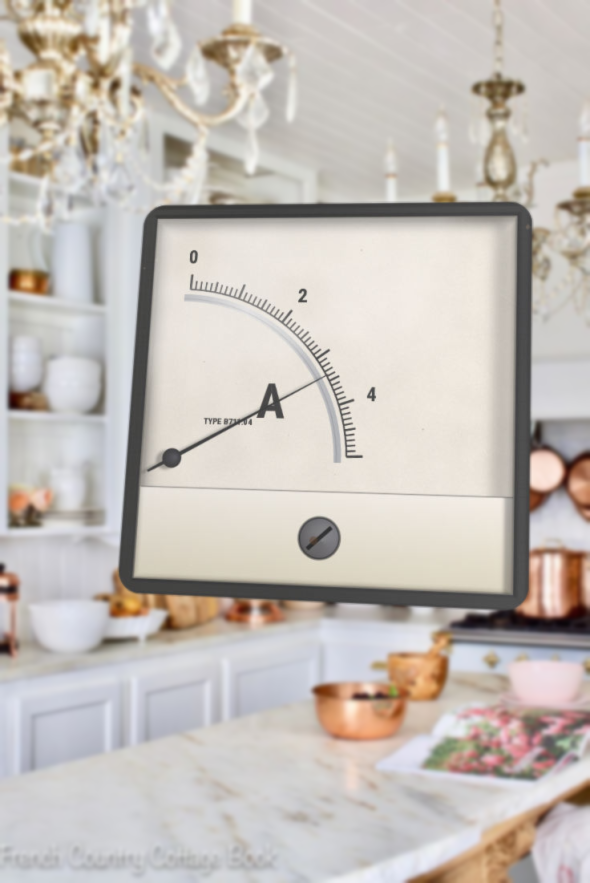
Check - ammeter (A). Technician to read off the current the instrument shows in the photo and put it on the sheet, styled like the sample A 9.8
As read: A 3.4
